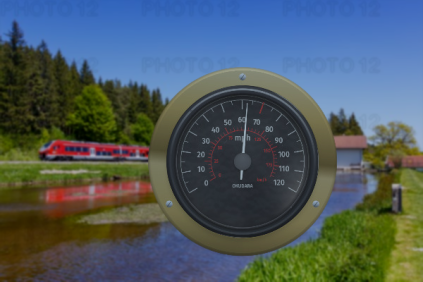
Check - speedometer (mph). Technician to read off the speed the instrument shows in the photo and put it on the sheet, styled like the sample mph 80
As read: mph 62.5
